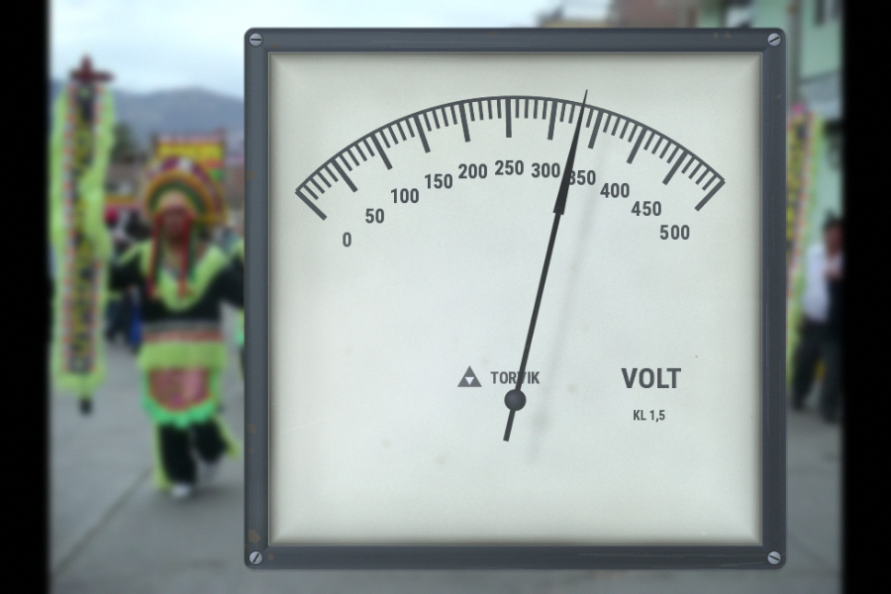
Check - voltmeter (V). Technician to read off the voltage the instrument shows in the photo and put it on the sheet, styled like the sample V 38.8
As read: V 330
